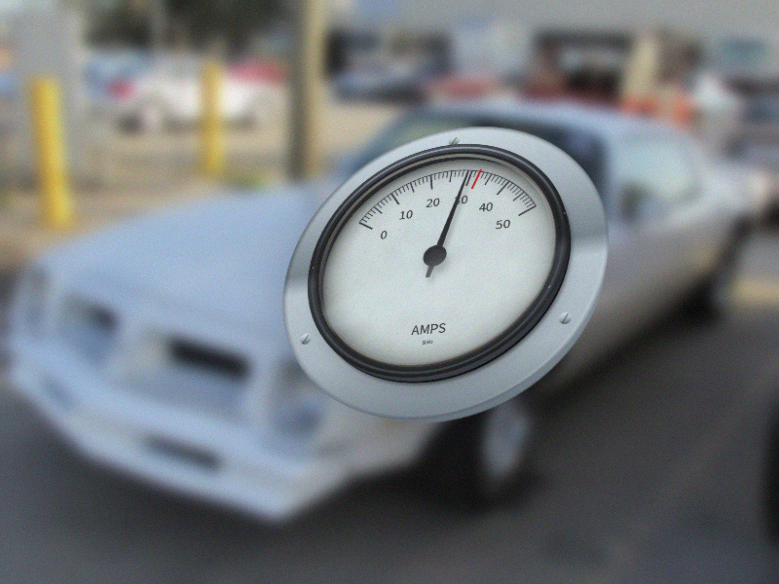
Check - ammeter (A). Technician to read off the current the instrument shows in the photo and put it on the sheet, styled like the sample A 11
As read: A 30
